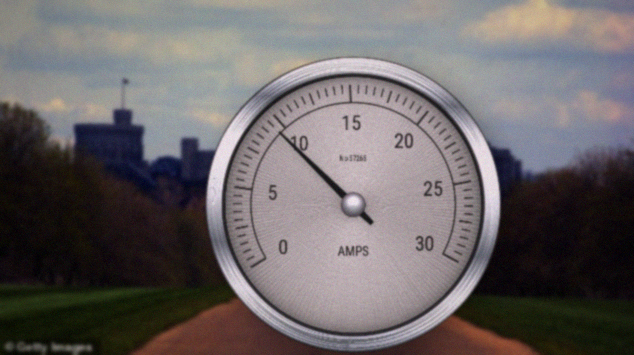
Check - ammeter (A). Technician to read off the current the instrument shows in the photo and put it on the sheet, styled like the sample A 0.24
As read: A 9.5
